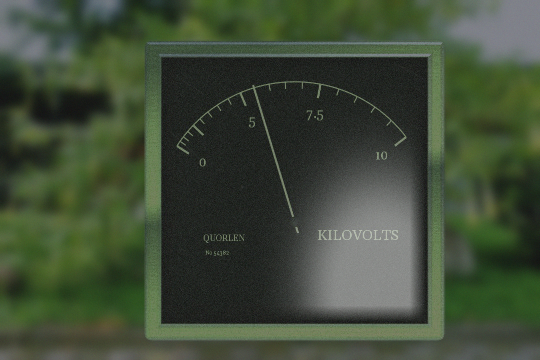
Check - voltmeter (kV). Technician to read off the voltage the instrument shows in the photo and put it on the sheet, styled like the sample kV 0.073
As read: kV 5.5
